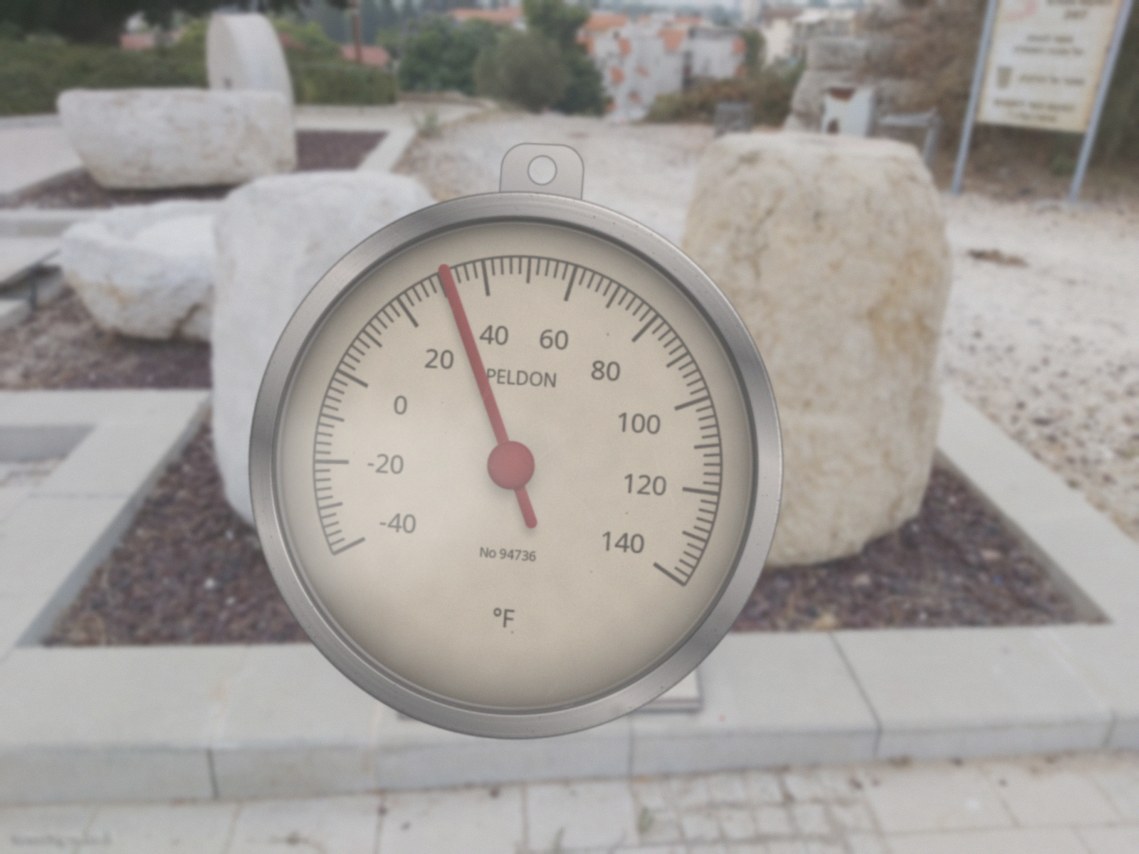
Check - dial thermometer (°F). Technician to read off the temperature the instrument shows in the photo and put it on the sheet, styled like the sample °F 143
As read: °F 32
